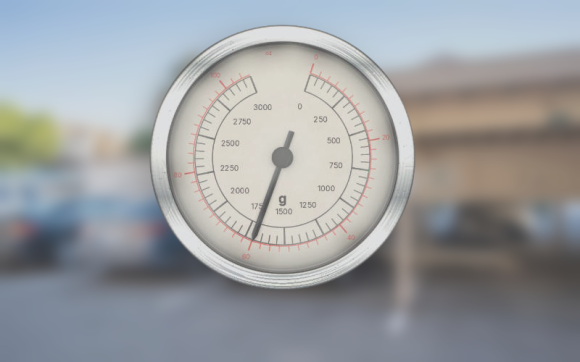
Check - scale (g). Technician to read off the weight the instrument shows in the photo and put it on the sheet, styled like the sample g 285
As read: g 1700
